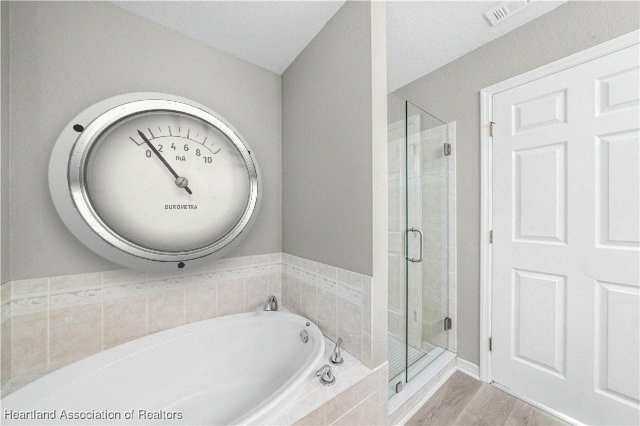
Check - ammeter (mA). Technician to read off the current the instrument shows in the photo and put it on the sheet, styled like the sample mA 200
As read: mA 1
